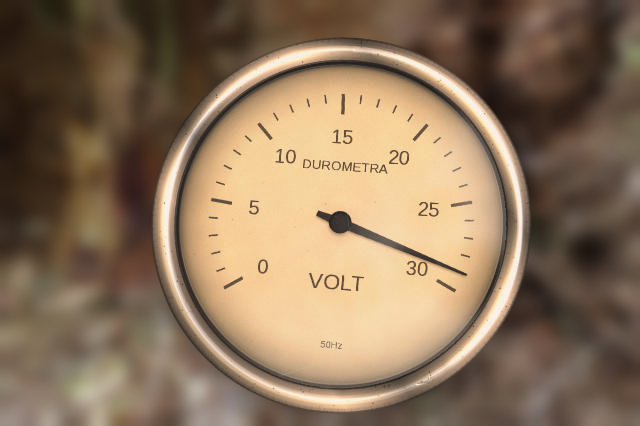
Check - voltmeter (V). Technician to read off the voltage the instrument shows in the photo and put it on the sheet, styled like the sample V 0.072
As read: V 29
